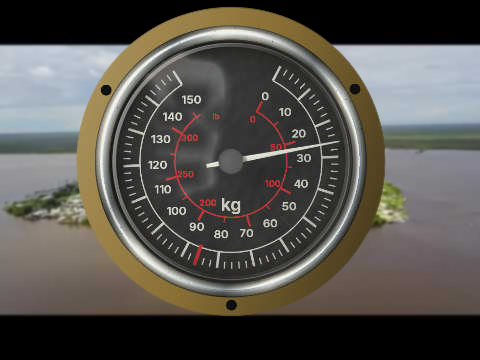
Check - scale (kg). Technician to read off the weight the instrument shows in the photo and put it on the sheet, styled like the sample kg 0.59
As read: kg 26
